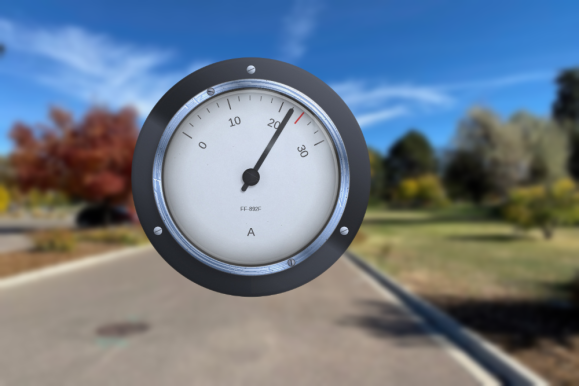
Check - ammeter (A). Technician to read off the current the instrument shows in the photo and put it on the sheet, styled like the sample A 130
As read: A 22
